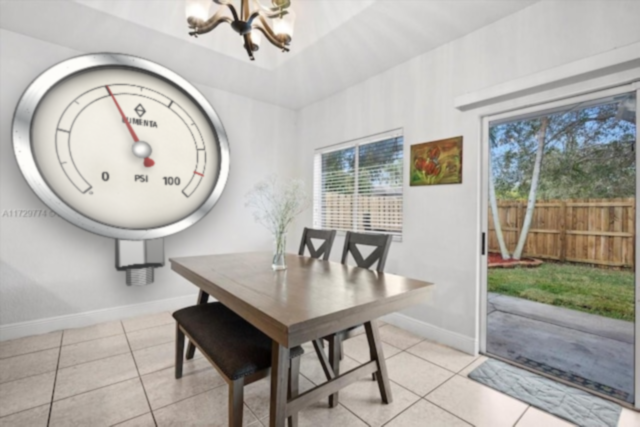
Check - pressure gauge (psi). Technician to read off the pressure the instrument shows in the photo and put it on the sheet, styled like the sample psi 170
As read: psi 40
